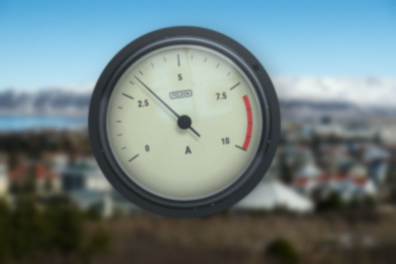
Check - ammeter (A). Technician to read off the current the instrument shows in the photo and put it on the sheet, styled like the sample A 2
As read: A 3.25
